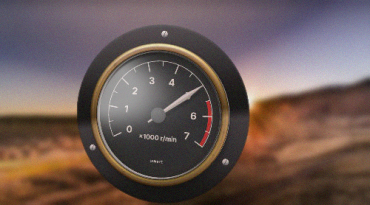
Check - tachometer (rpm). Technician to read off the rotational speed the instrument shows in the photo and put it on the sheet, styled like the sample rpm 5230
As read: rpm 5000
